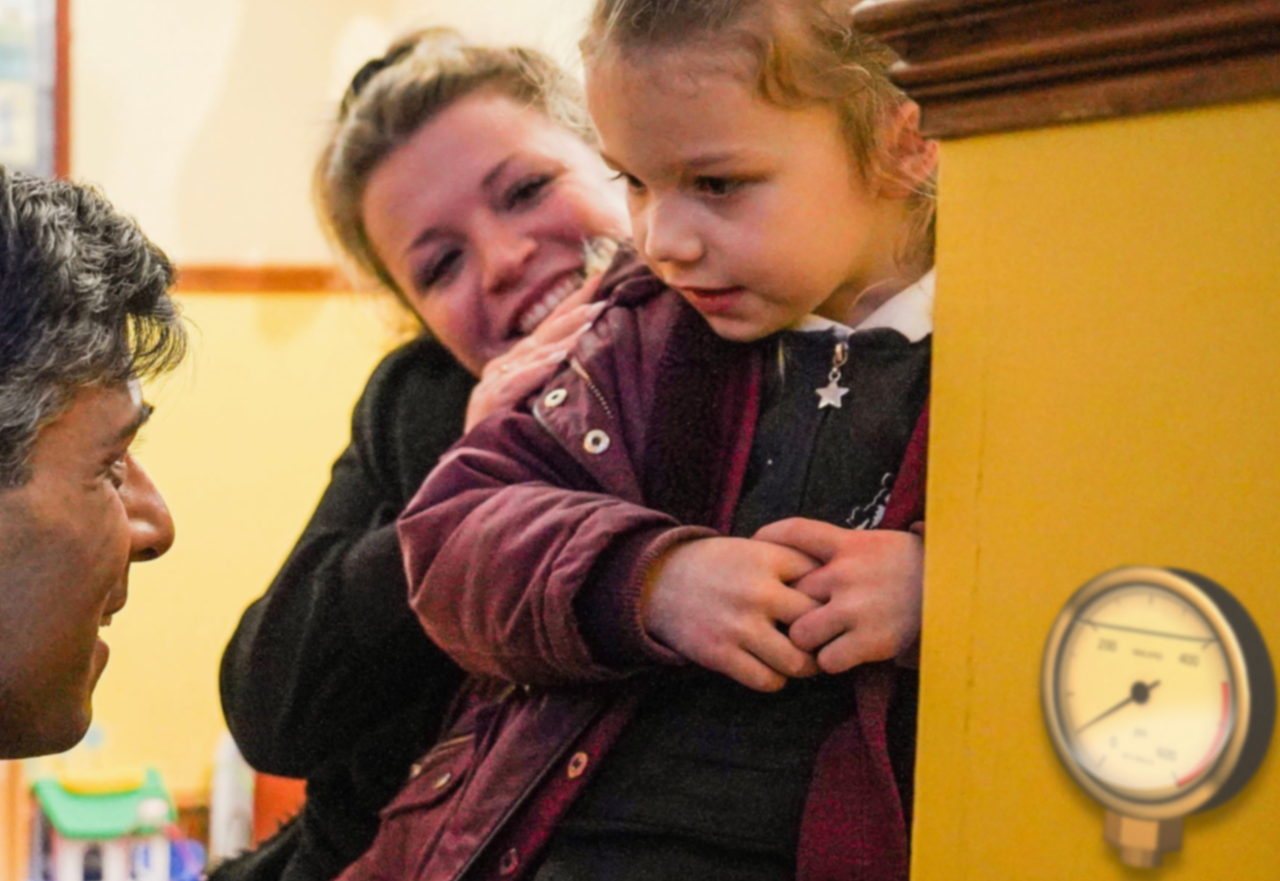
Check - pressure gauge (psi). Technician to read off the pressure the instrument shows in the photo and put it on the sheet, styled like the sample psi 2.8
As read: psi 50
